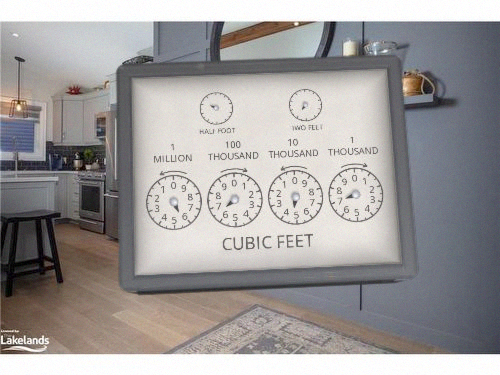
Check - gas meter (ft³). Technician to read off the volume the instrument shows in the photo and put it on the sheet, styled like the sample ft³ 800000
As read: ft³ 564700
